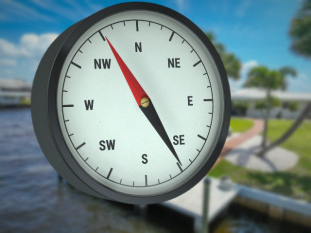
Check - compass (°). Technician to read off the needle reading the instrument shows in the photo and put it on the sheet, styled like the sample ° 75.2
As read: ° 330
